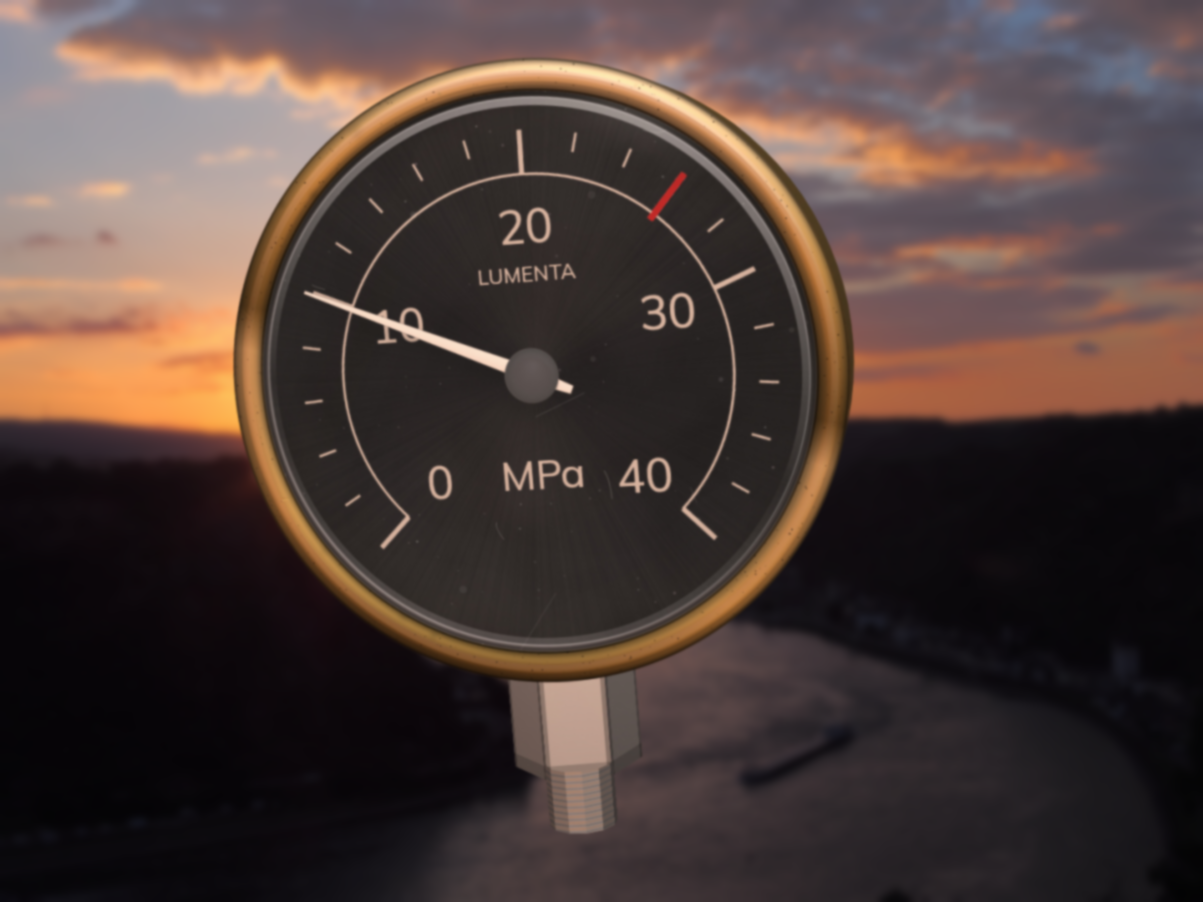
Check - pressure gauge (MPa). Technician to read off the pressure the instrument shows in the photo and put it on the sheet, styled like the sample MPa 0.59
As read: MPa 10
